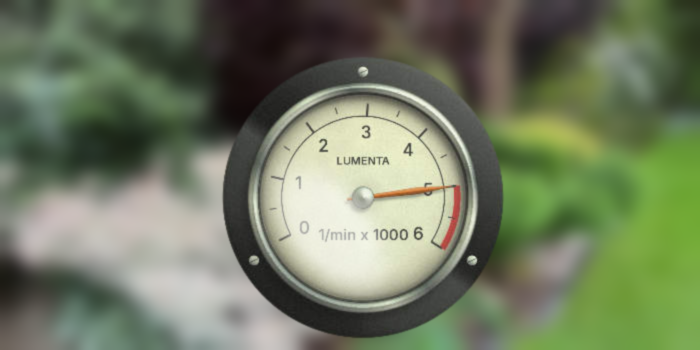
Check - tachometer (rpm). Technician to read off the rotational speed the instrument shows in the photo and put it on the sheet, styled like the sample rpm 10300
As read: rpm 5000
